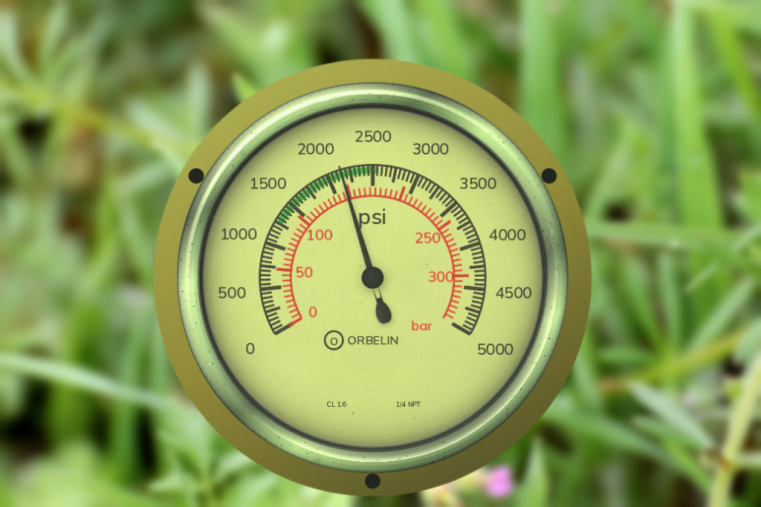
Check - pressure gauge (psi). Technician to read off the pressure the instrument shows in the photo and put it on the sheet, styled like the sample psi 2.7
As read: psi 2150
